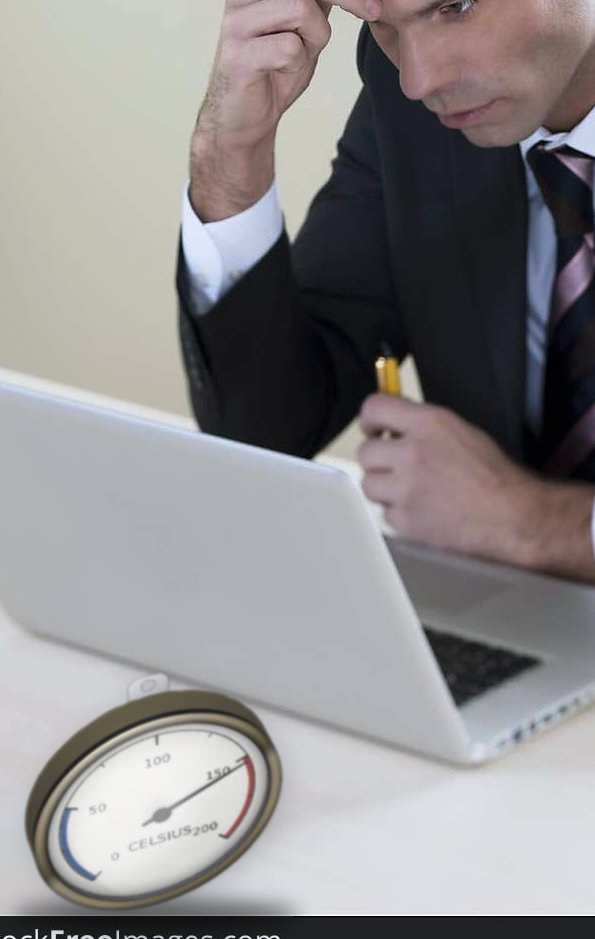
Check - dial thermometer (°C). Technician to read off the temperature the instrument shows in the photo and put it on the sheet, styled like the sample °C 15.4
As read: °C 150
